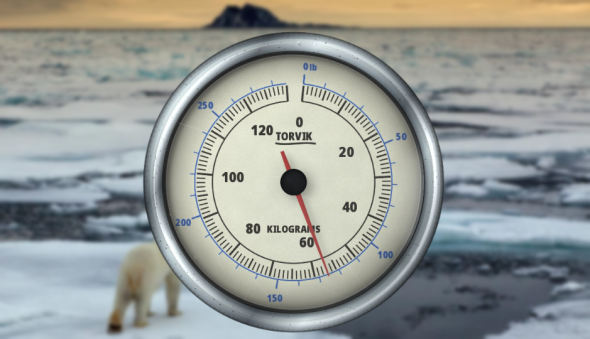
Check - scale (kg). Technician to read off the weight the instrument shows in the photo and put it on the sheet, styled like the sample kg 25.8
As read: kg 57
